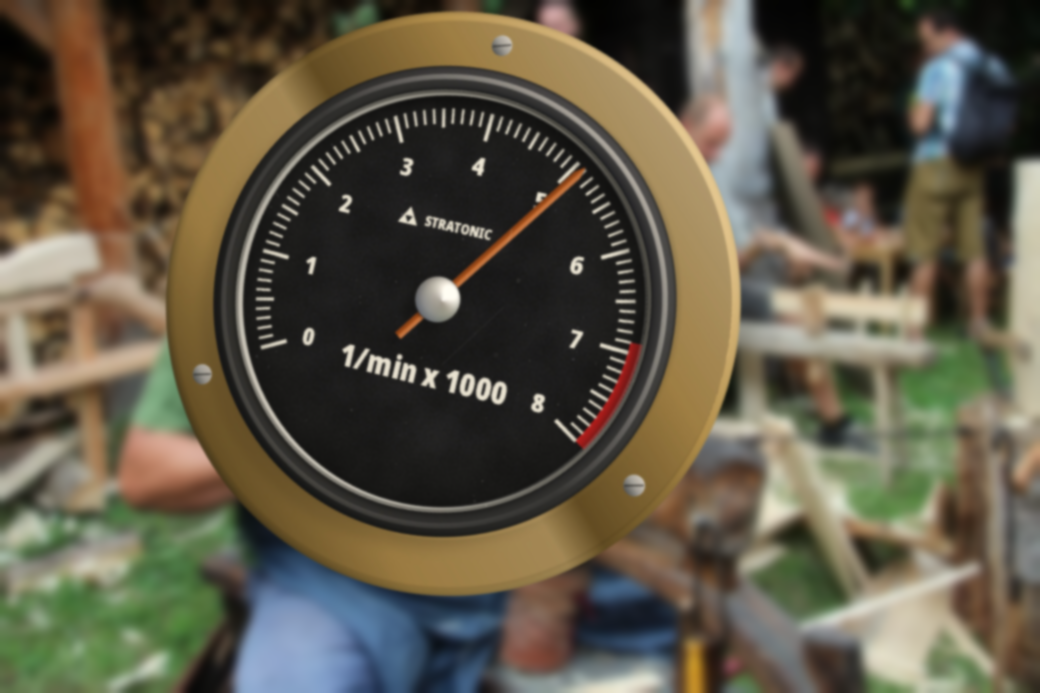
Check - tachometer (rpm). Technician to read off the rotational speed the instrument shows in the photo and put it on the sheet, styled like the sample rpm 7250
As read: rpm 5100
